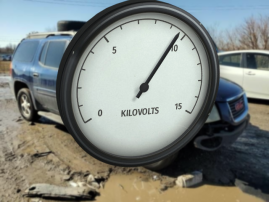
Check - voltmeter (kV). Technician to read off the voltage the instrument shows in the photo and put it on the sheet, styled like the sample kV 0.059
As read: kV 9.5
